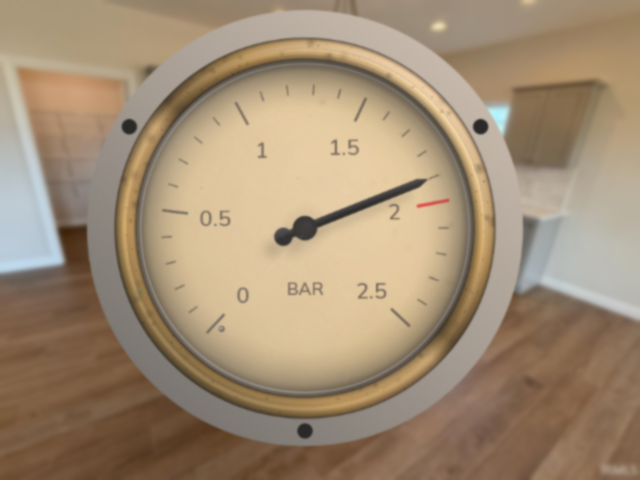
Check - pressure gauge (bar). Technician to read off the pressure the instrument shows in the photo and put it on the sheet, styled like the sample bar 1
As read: bar 1.9
